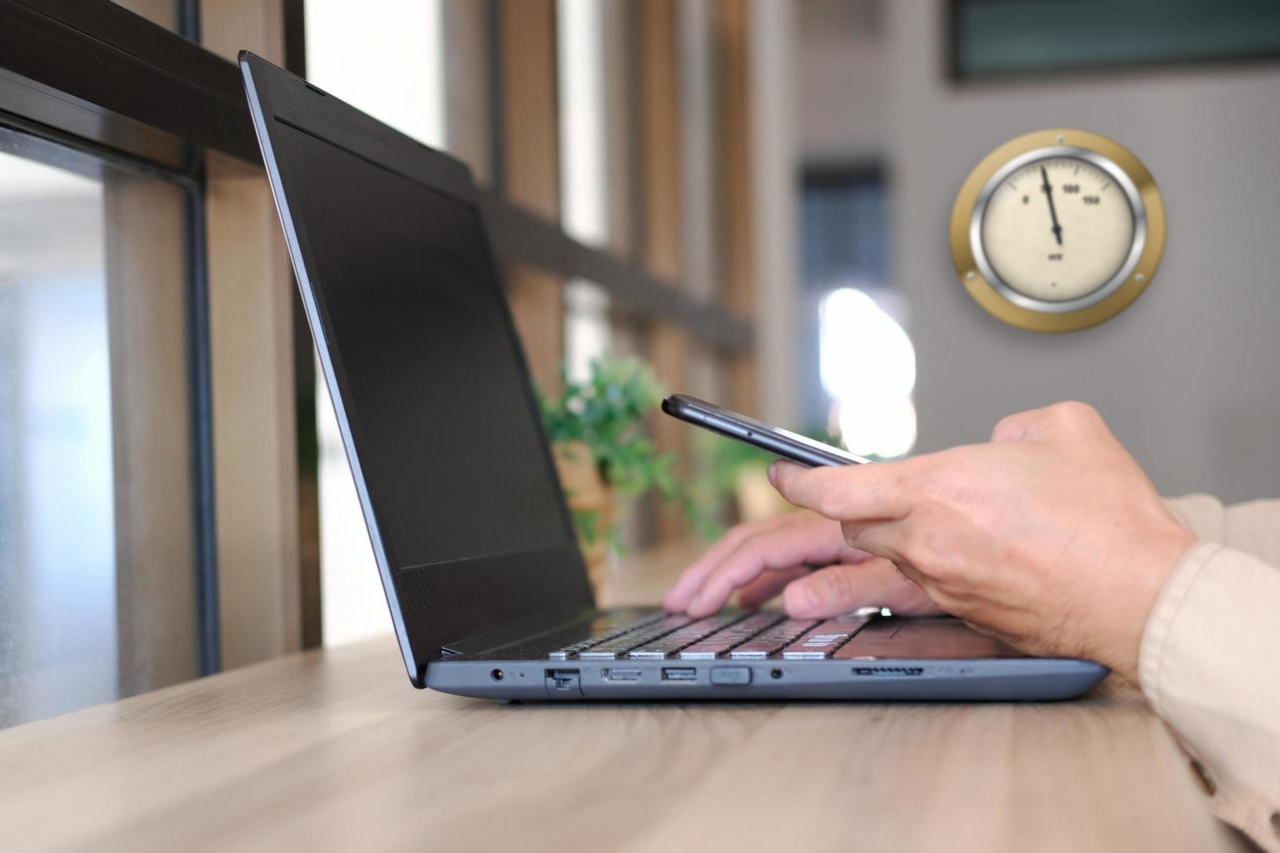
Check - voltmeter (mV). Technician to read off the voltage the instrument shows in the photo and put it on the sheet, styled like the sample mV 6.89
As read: mV 50
